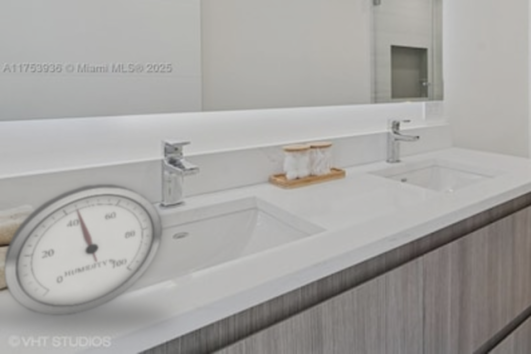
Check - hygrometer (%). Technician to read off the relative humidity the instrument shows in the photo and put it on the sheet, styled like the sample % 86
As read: % 44
